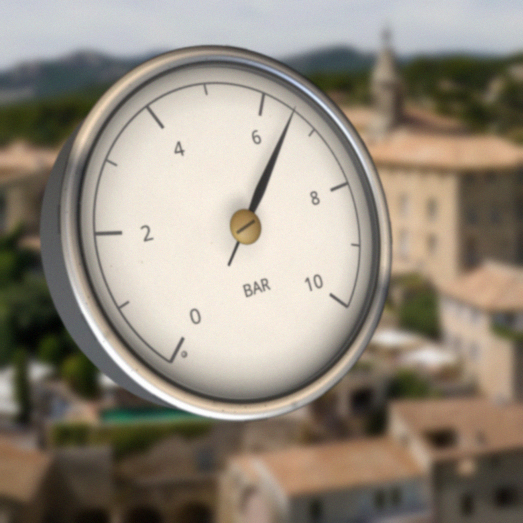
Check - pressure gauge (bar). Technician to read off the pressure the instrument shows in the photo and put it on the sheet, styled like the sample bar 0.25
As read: bar 6.5
